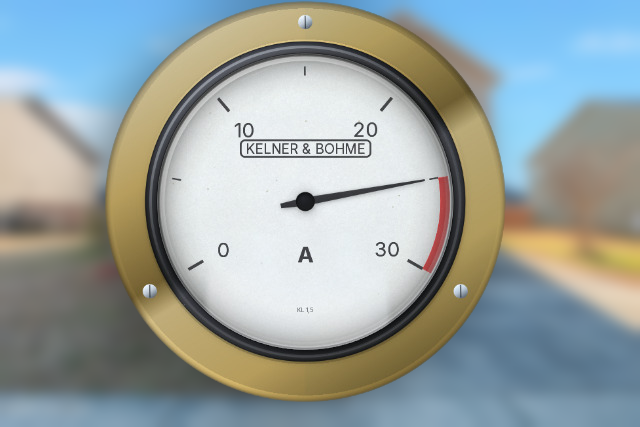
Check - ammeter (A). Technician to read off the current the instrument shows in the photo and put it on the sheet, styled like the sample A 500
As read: A 25
